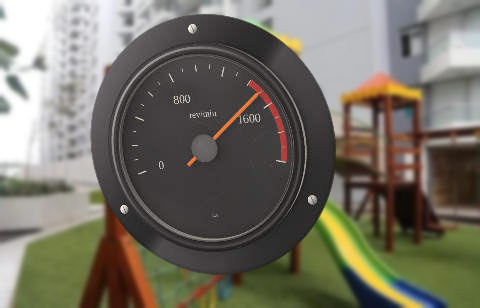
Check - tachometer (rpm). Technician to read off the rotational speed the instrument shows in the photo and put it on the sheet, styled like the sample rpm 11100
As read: rpm 1500
